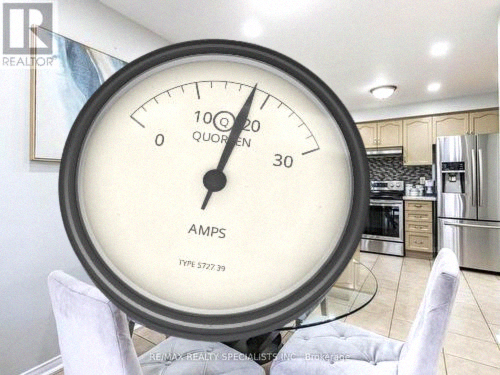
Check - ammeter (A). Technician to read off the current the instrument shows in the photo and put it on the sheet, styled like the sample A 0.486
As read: A 18
